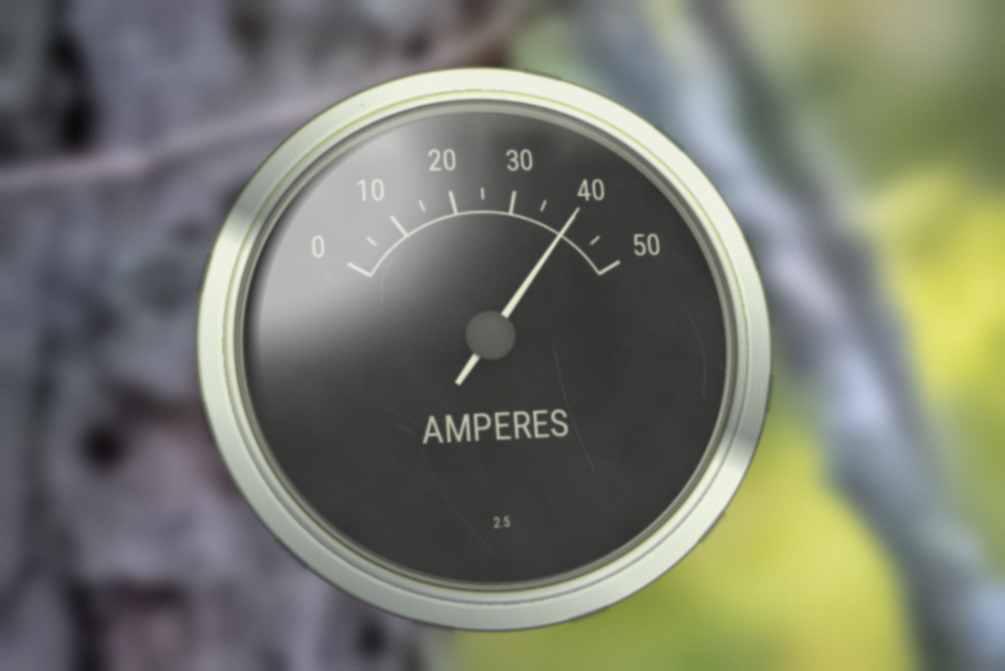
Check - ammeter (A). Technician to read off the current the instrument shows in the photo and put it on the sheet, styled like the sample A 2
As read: A 40
